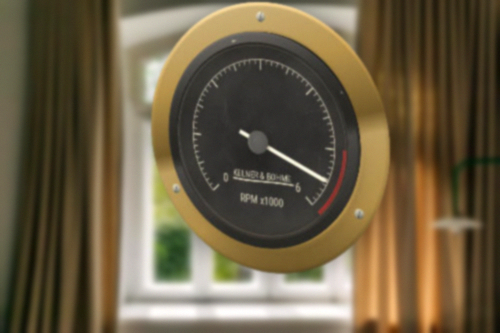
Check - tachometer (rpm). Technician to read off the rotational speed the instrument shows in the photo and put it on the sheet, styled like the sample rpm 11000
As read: rpm 5500
